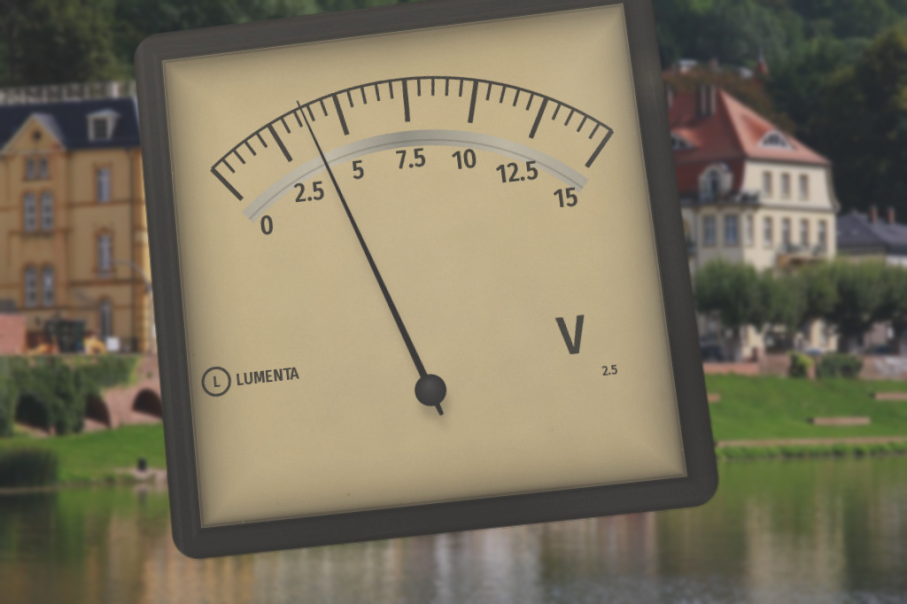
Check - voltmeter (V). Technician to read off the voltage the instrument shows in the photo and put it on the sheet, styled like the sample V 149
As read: V 3.75
